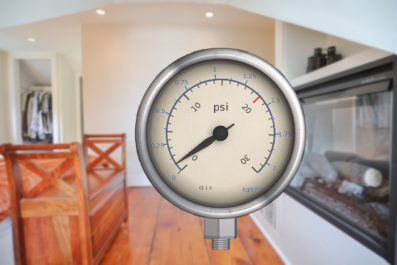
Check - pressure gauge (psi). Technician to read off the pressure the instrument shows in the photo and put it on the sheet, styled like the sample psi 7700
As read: psi 1
